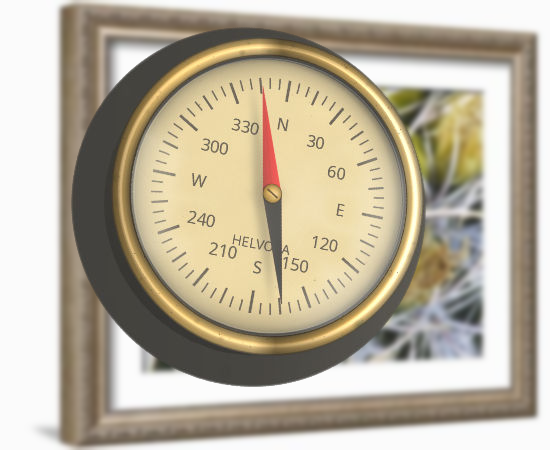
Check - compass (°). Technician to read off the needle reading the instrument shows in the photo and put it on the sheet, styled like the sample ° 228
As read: ° 345
